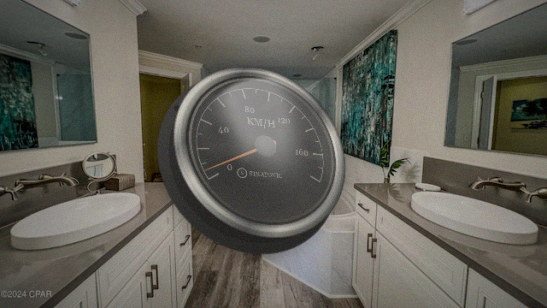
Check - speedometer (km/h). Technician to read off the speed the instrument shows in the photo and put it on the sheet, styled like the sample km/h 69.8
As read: km/h 5
